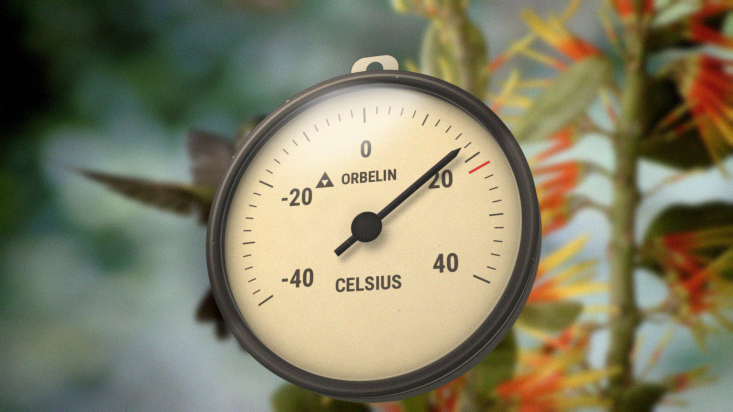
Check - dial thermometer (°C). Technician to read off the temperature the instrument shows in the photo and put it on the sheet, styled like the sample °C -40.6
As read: °C 18
